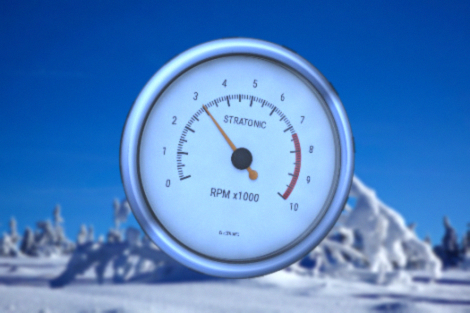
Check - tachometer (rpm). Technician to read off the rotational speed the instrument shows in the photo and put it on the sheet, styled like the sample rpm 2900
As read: rpm 3000
